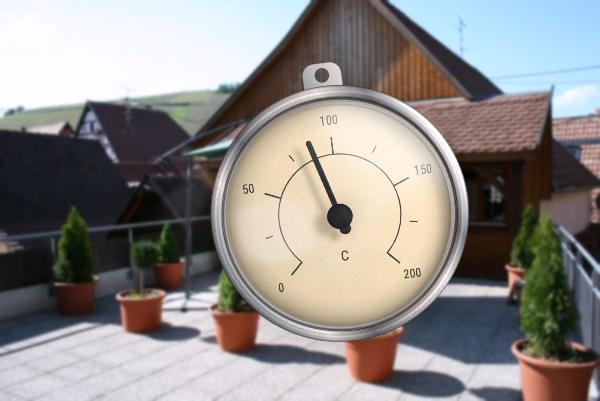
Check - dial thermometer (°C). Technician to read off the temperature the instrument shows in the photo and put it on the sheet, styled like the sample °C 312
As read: °C 87.5
